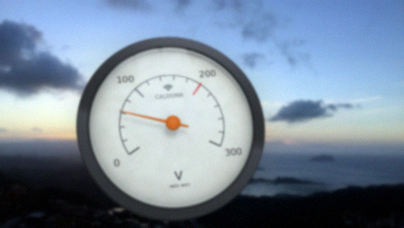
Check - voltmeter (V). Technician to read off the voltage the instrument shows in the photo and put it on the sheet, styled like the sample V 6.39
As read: V 60
